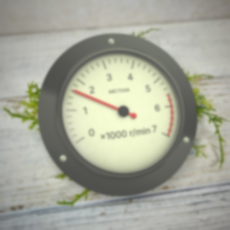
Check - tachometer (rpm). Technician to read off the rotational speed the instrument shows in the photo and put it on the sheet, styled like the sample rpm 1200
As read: rpm 1600
